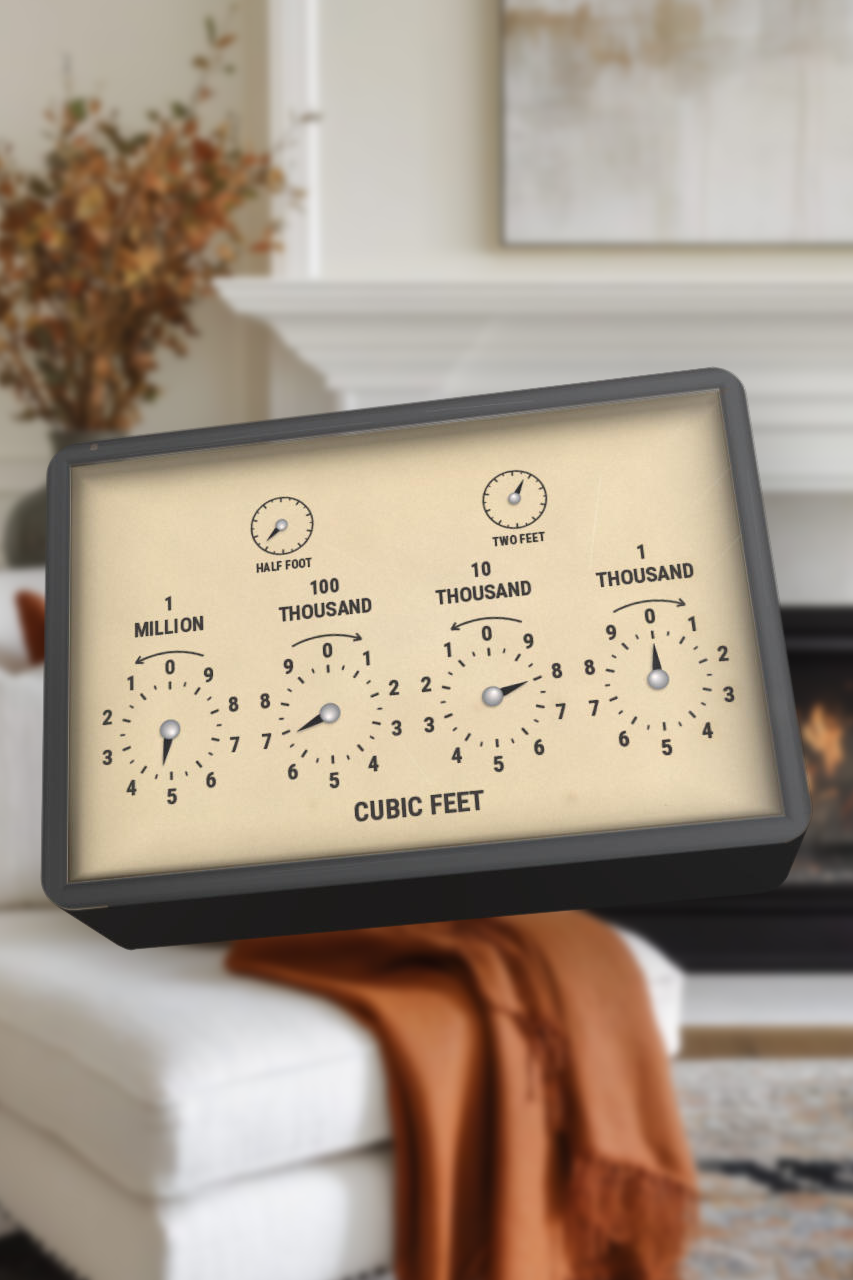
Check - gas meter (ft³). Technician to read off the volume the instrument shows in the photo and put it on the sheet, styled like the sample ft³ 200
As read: ft³ 468000
